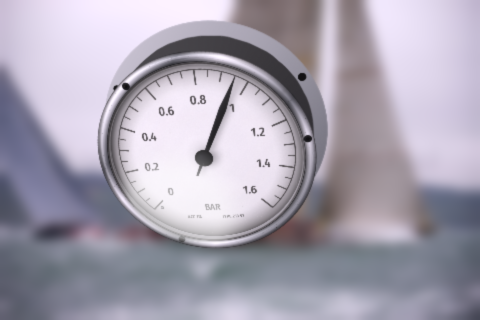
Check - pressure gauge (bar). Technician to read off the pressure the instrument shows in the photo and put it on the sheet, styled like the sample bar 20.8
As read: bar 0.95
